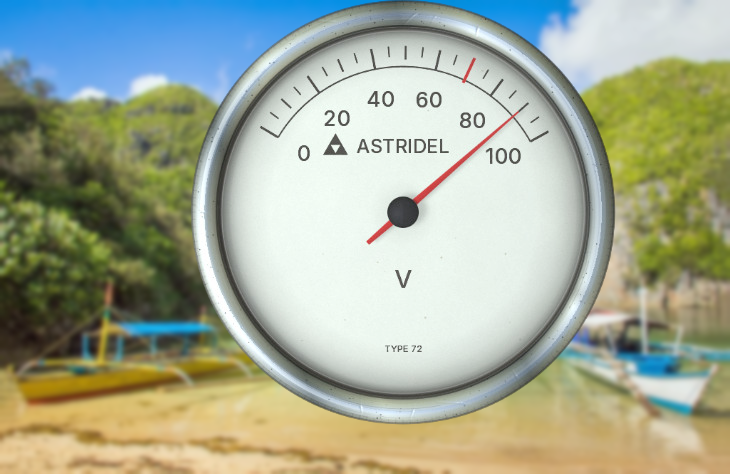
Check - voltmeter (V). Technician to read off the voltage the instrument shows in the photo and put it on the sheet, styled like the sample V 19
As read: V 90
